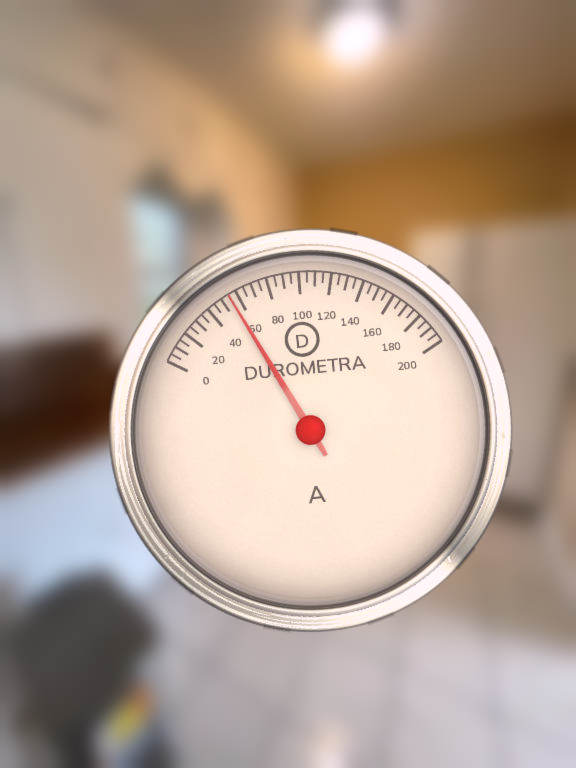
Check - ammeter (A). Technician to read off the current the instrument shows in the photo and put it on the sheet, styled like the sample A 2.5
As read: A 55
